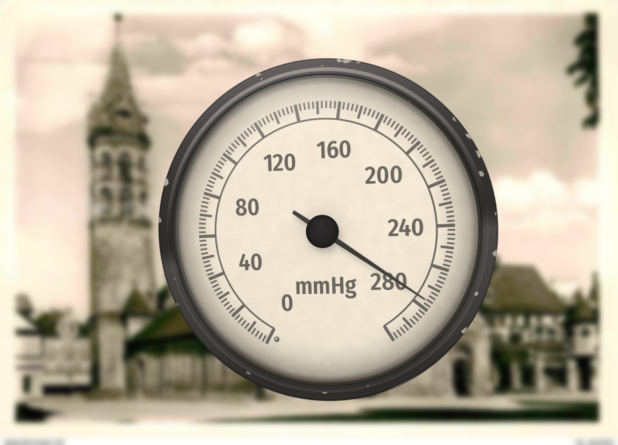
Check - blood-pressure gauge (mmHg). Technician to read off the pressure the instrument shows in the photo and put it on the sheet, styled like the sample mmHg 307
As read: mmHg 276
